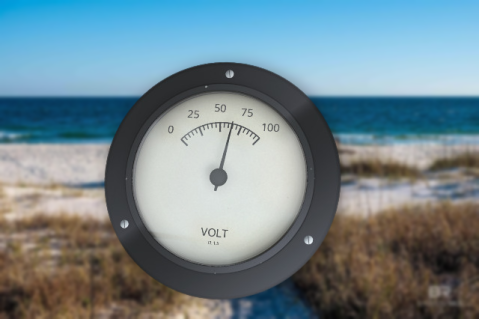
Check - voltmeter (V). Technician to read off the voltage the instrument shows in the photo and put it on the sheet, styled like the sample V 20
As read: V 65
